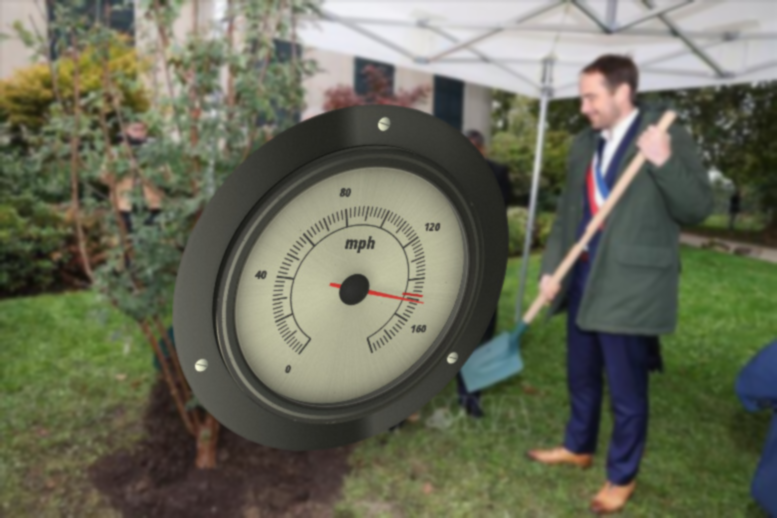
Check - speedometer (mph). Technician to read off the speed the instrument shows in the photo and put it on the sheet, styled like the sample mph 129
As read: mph 150
